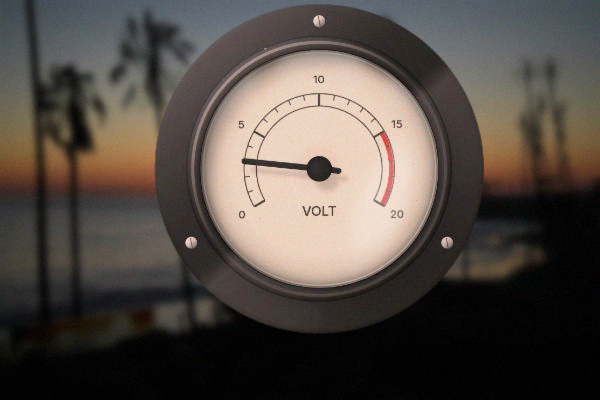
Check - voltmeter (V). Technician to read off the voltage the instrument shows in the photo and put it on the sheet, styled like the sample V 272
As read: V 3
